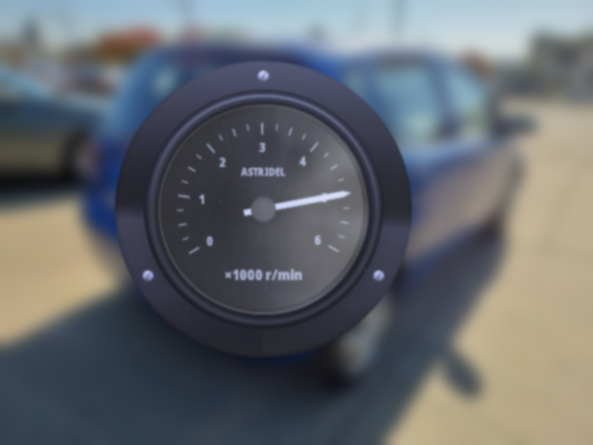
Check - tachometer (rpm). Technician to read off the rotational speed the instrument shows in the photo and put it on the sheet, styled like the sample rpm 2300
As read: rpm 5000
